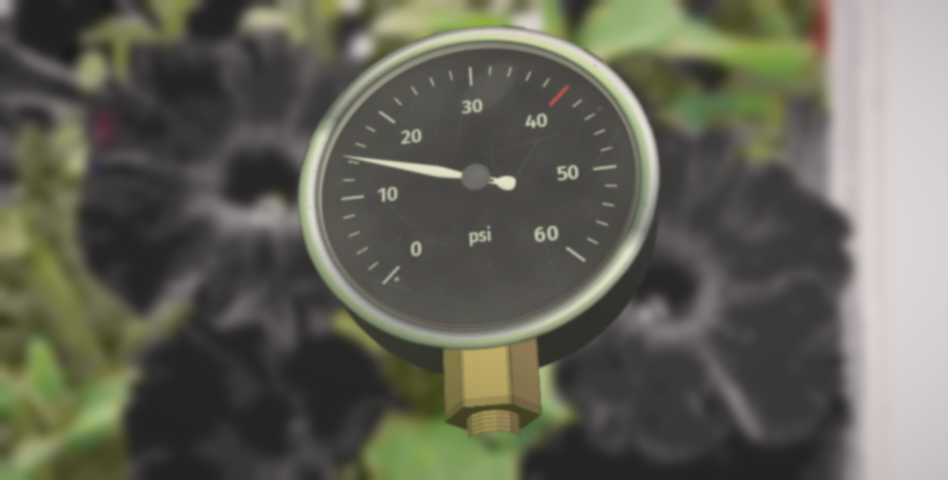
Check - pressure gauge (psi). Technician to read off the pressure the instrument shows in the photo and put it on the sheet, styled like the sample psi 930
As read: psi 14
